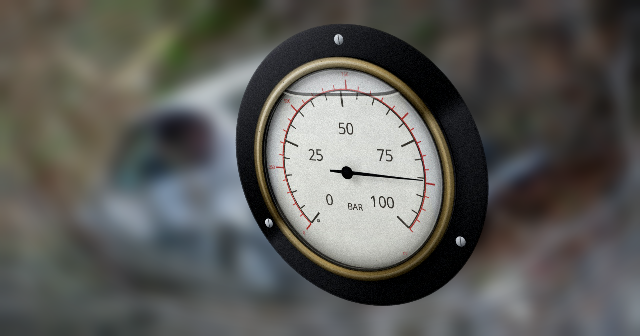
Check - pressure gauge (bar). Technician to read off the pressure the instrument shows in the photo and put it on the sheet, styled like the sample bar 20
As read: bar 85
